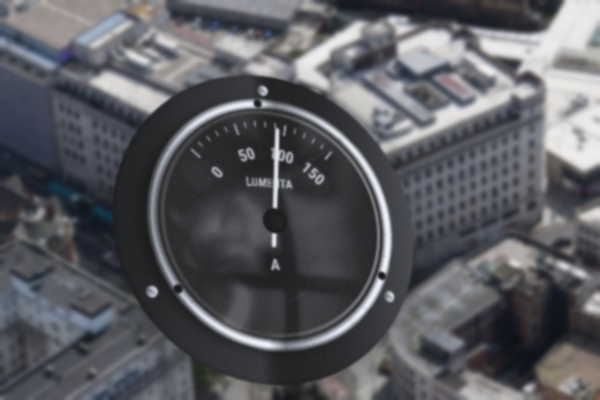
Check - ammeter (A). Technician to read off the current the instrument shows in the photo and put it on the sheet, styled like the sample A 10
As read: A 90
